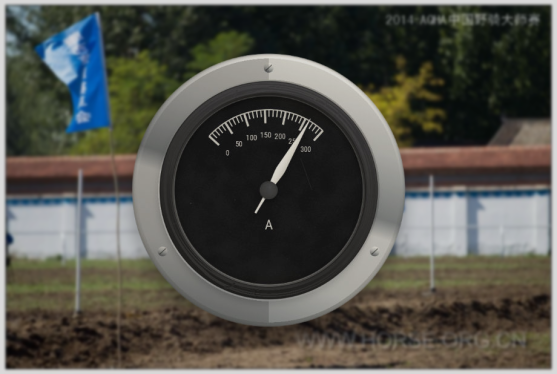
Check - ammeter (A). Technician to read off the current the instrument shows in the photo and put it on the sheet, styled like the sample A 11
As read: A 260
